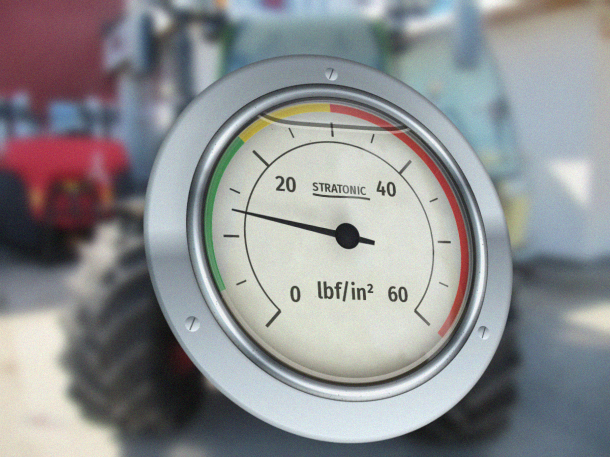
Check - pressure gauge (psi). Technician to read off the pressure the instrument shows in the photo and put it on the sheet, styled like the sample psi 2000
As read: psi 12.5
